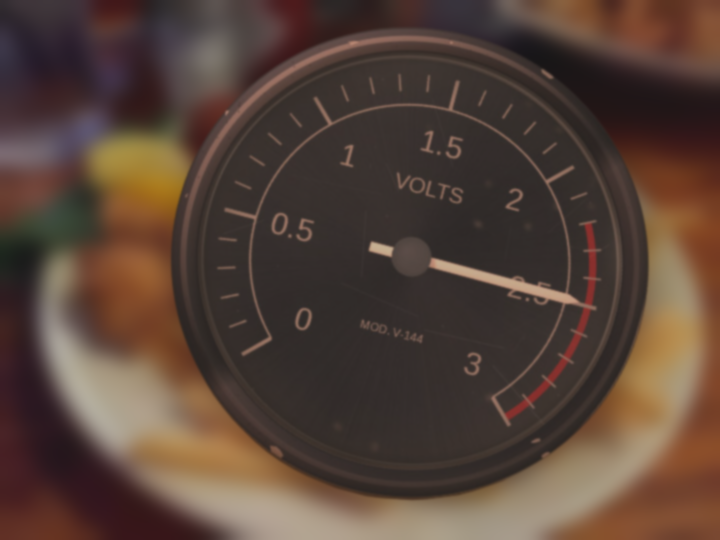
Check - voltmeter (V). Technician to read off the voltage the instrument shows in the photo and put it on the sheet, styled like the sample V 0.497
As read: V 2.5
